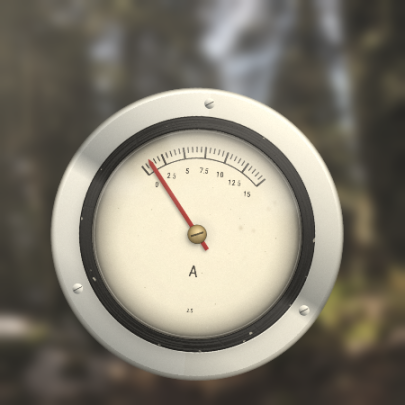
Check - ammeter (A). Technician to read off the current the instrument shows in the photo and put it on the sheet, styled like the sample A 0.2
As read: A 1
